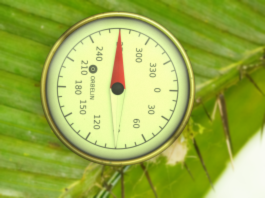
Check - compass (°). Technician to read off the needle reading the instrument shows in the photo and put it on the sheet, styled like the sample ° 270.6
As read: ° 270
